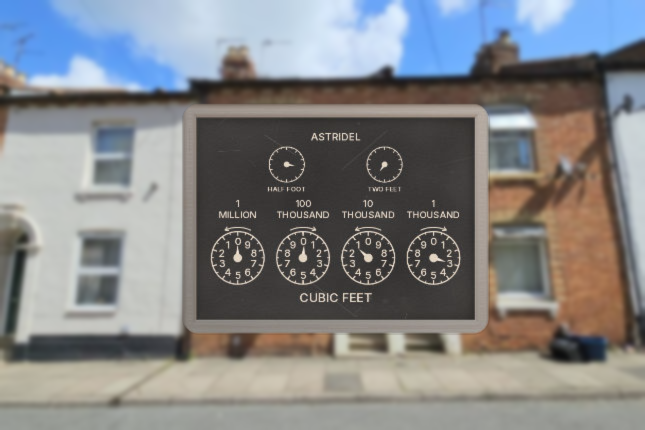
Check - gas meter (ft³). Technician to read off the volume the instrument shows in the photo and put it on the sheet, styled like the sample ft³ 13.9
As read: ft³ 1300
